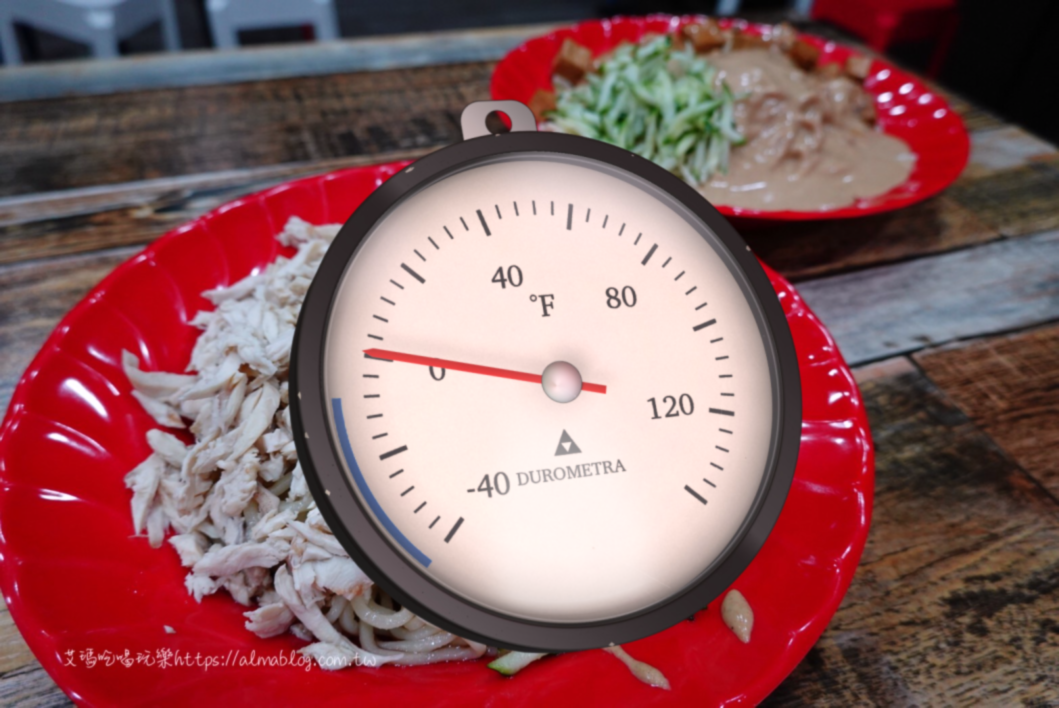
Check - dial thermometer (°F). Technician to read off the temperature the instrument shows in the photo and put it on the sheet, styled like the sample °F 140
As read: °F 0
